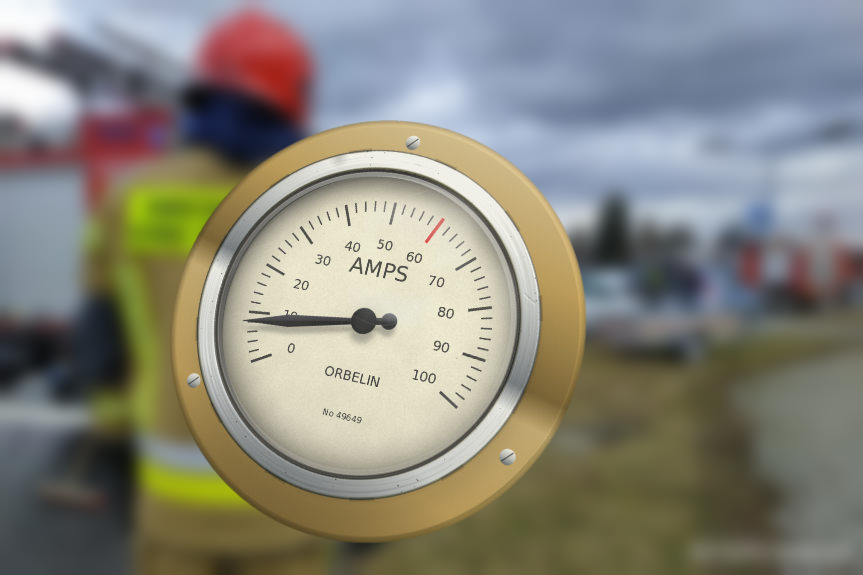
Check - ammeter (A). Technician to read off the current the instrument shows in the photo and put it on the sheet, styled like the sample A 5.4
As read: A 8
